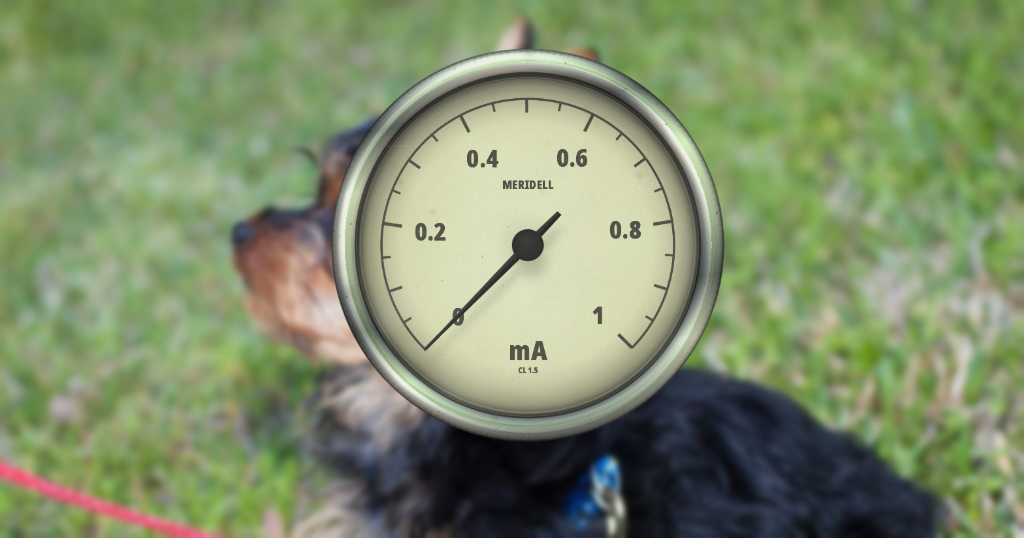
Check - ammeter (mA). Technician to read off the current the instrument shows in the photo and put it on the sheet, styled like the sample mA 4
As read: mA 0
